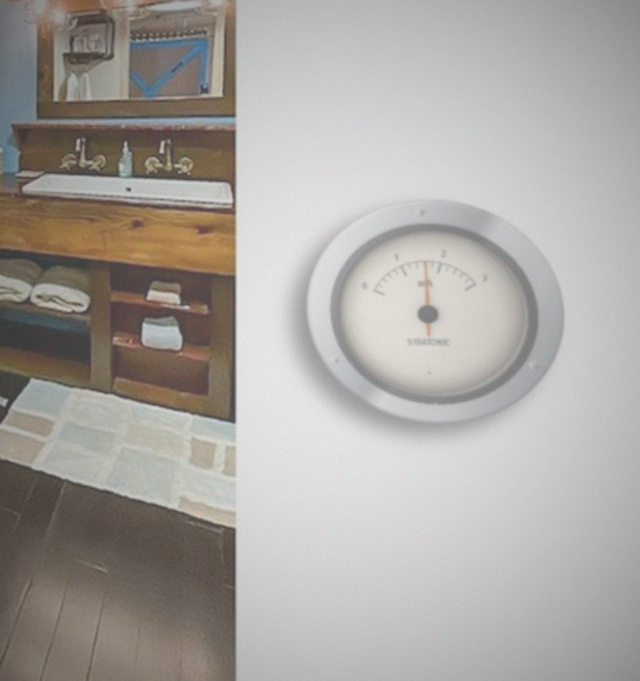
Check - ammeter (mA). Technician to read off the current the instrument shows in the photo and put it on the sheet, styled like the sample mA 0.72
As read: mA 1.6
